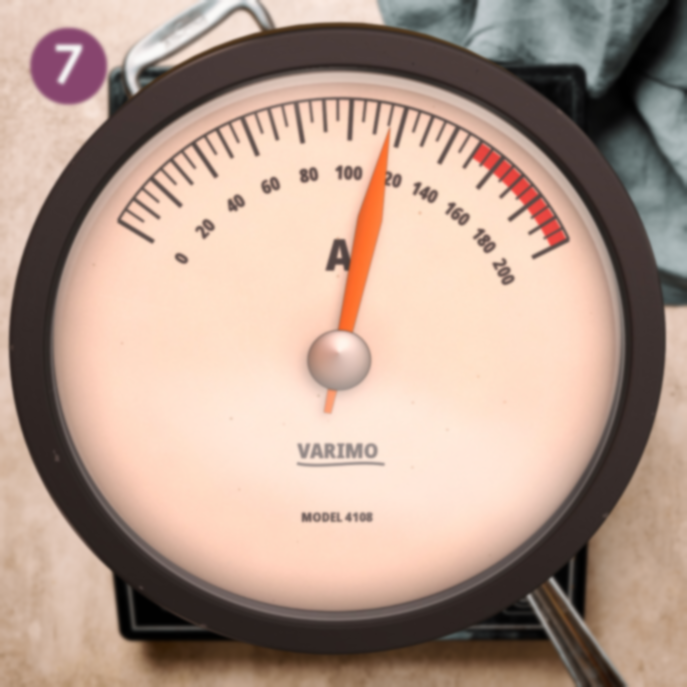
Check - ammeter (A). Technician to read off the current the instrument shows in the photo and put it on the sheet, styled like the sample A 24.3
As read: A 115
